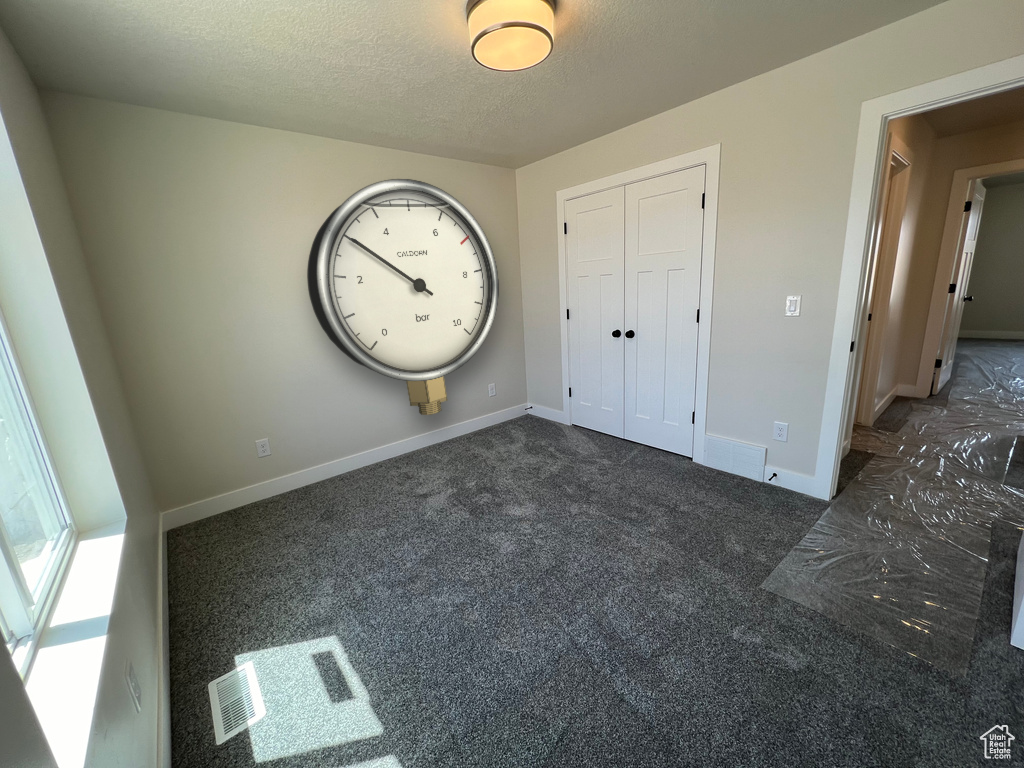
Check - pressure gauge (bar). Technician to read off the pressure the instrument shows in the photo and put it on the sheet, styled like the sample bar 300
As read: bar 3
